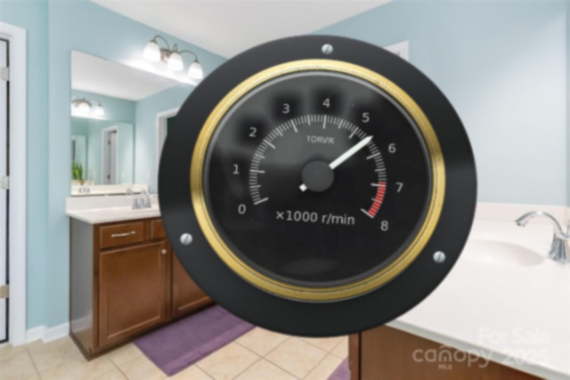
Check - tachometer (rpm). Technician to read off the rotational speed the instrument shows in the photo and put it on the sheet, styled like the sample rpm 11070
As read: rpm 5500
